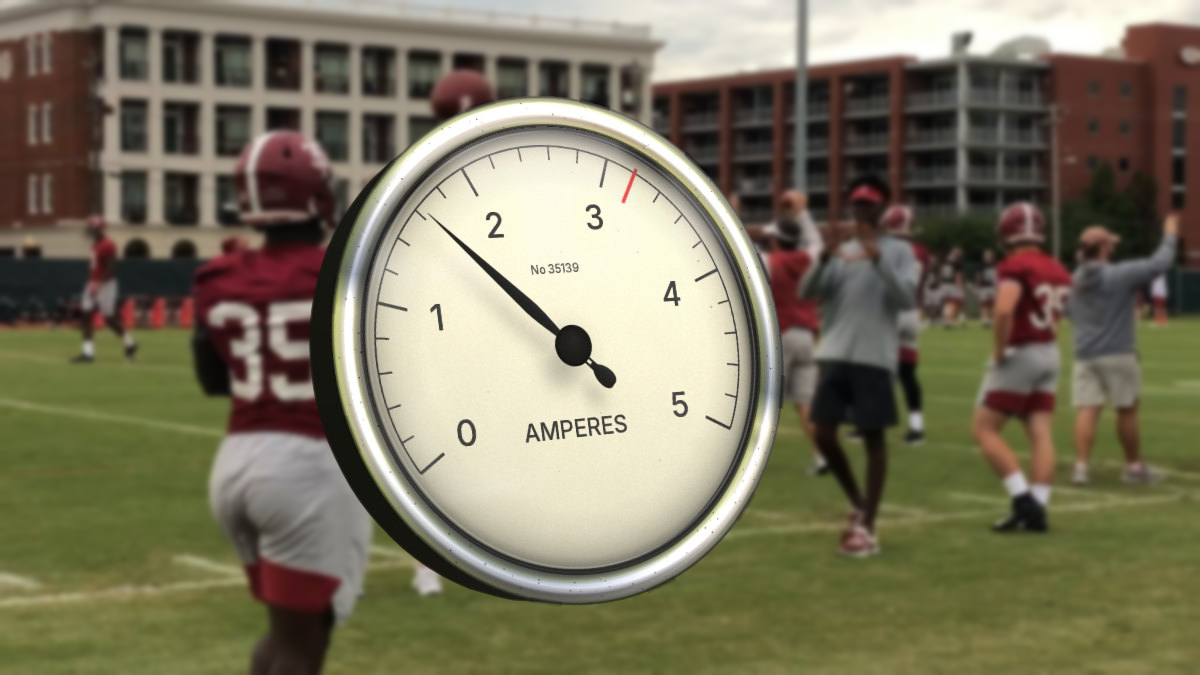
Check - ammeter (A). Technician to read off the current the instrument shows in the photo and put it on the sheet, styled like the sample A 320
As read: A 1.6
